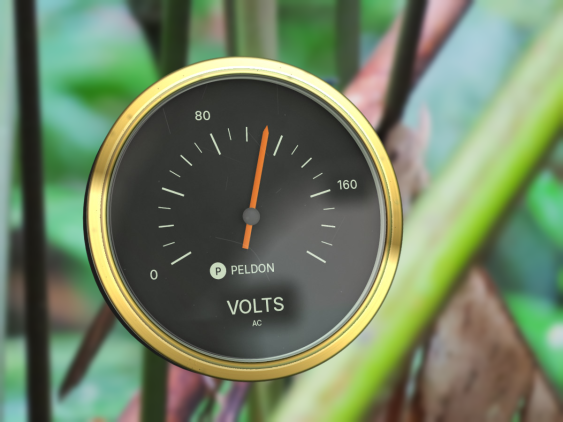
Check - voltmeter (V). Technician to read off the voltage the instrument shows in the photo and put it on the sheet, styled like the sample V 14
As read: V 110
